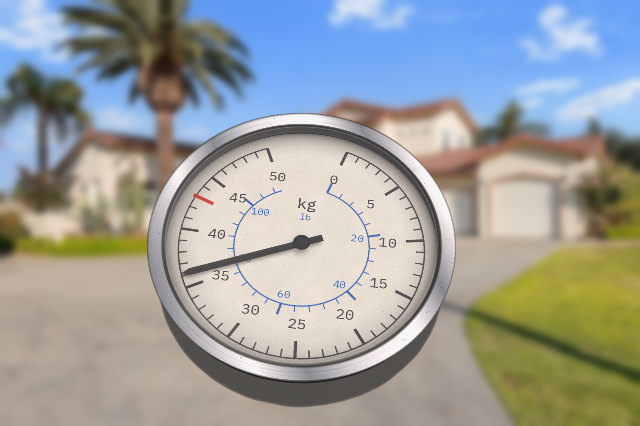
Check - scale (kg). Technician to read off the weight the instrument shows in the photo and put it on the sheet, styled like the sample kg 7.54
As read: kg 36
